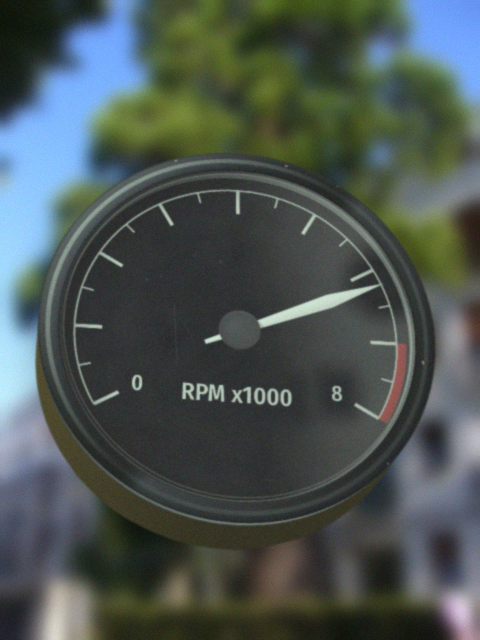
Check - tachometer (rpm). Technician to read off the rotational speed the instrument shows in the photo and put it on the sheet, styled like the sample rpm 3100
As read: rpm 6250
